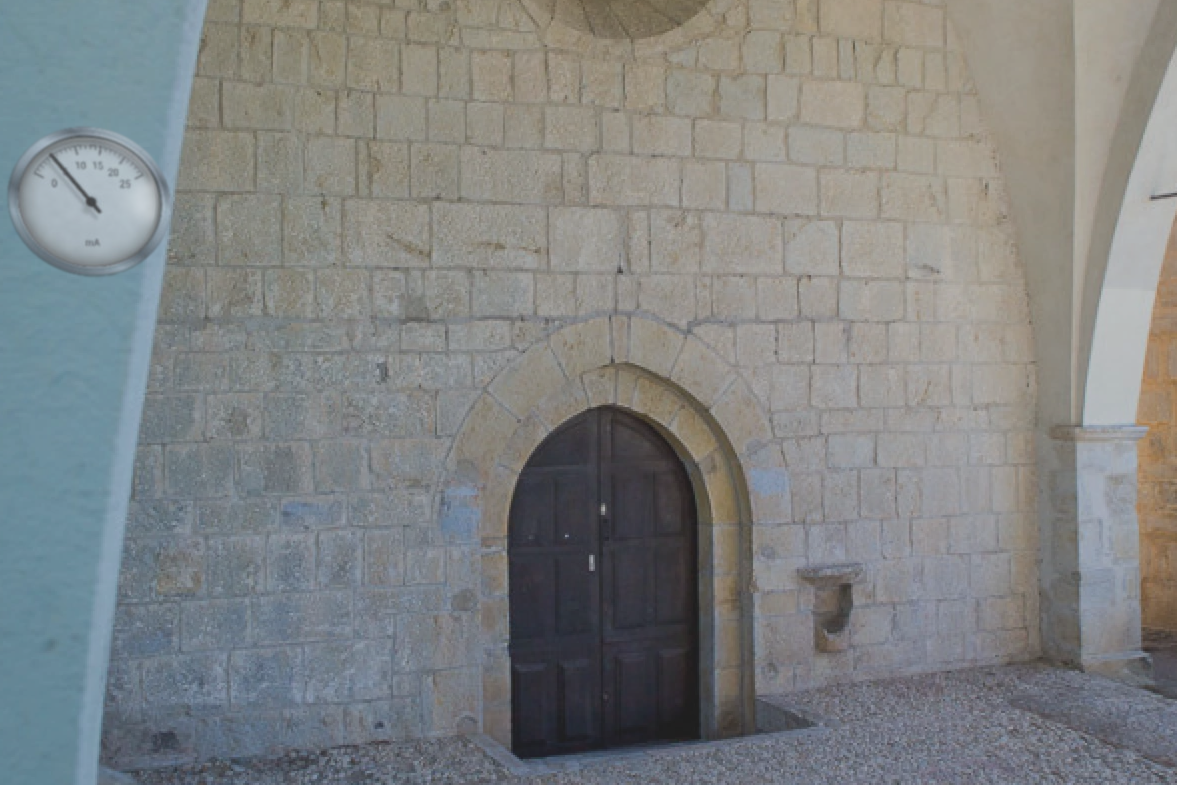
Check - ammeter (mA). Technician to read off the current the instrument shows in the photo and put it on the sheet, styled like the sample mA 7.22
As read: mA 5
